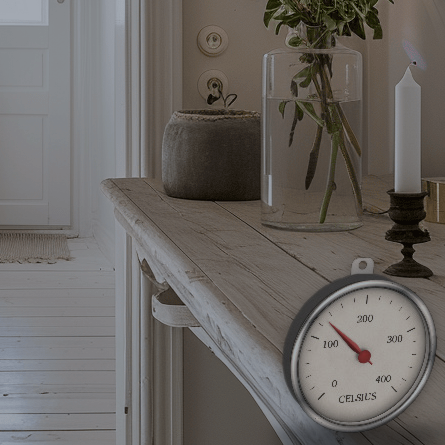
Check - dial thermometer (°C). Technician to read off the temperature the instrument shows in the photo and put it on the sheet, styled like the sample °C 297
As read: °C 130
